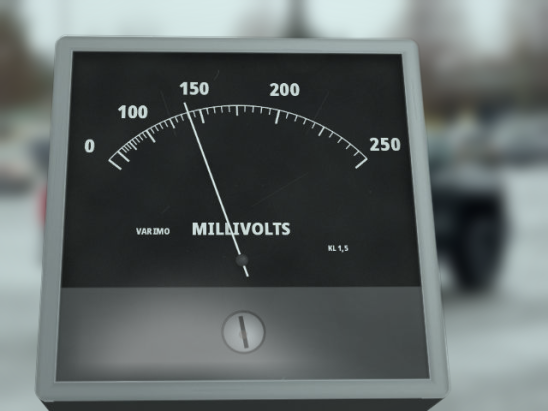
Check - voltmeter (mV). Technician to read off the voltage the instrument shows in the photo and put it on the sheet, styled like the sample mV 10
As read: mV 140
